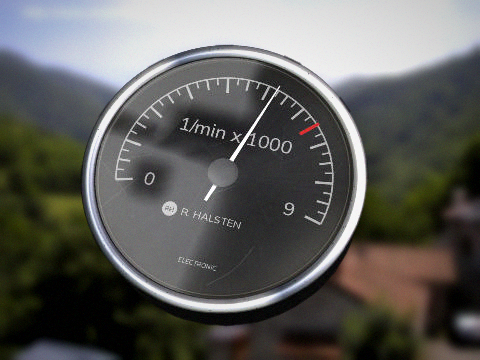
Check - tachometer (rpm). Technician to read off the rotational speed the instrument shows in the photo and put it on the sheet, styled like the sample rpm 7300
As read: rpm 5250
